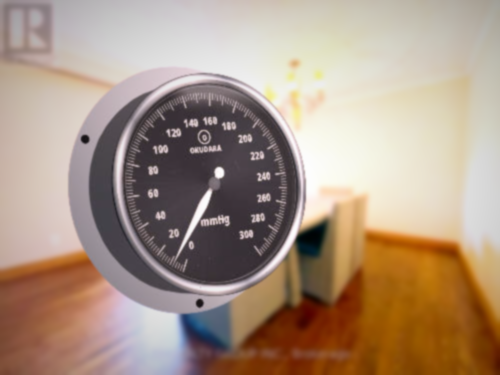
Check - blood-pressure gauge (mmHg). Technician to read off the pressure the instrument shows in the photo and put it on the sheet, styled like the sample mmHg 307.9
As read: mmHg 10
